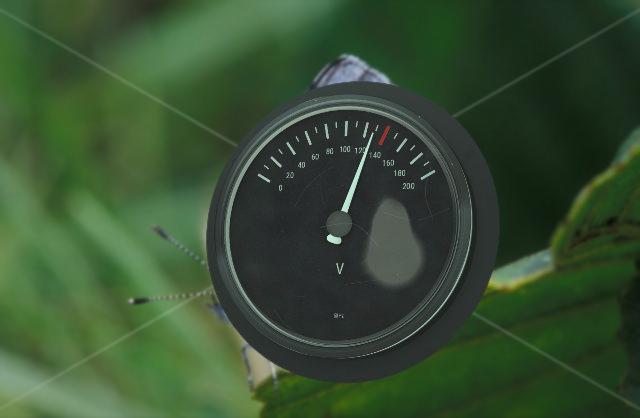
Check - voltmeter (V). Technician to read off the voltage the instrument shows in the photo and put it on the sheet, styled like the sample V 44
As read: V 130
